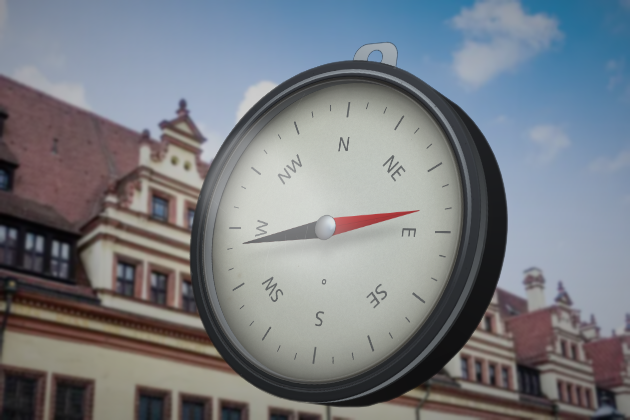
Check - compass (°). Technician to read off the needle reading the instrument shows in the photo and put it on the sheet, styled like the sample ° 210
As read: ° 80
